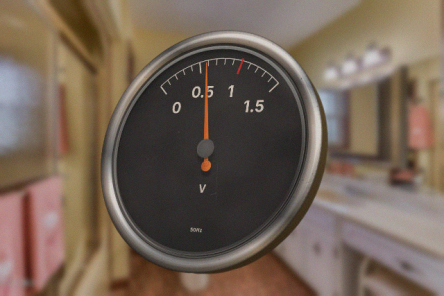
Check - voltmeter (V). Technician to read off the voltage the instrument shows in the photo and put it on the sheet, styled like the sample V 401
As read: V 0.6
